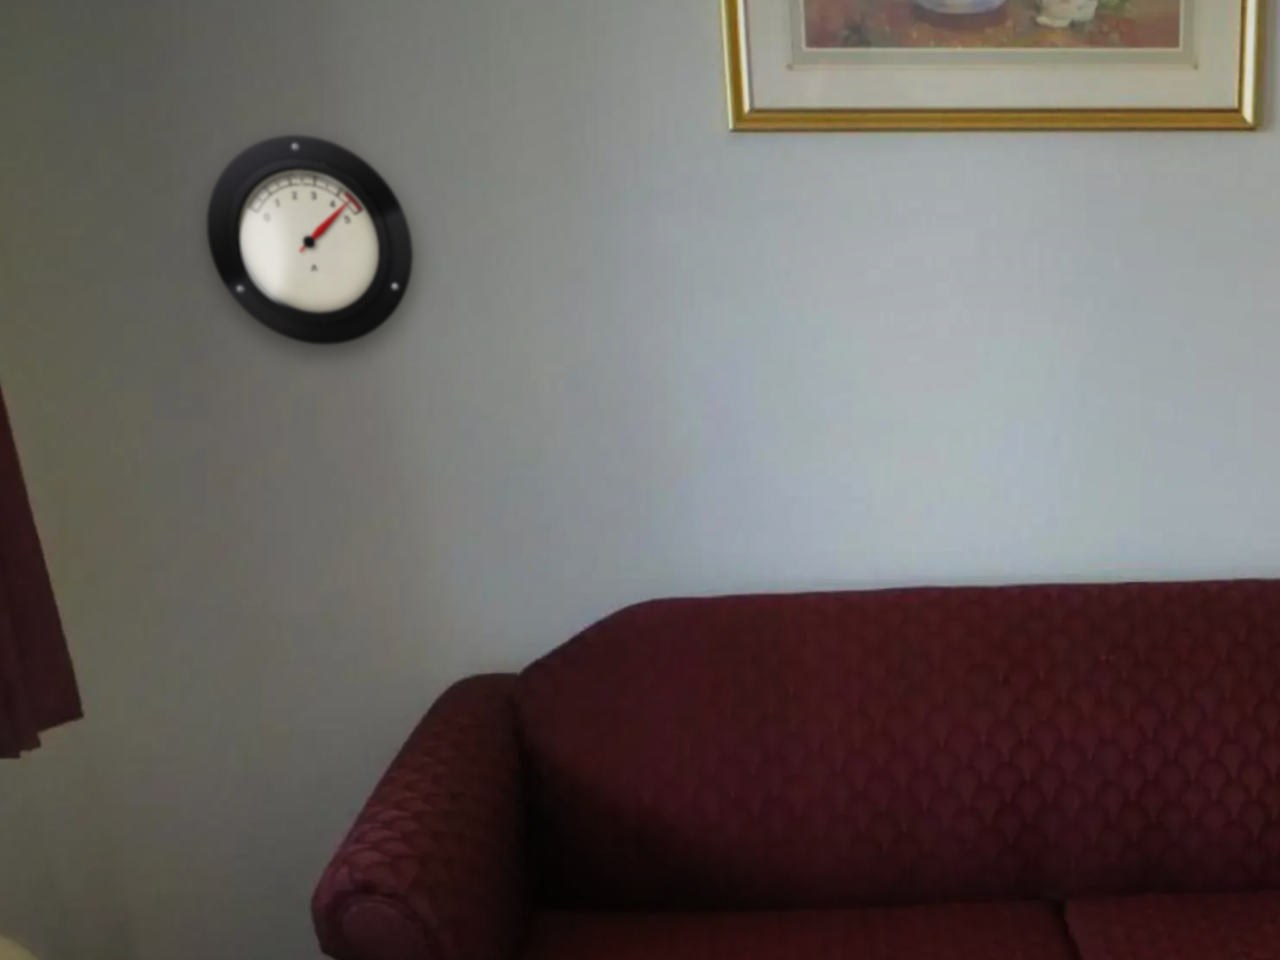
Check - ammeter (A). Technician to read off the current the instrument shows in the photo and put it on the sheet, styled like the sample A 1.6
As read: A 4.5
